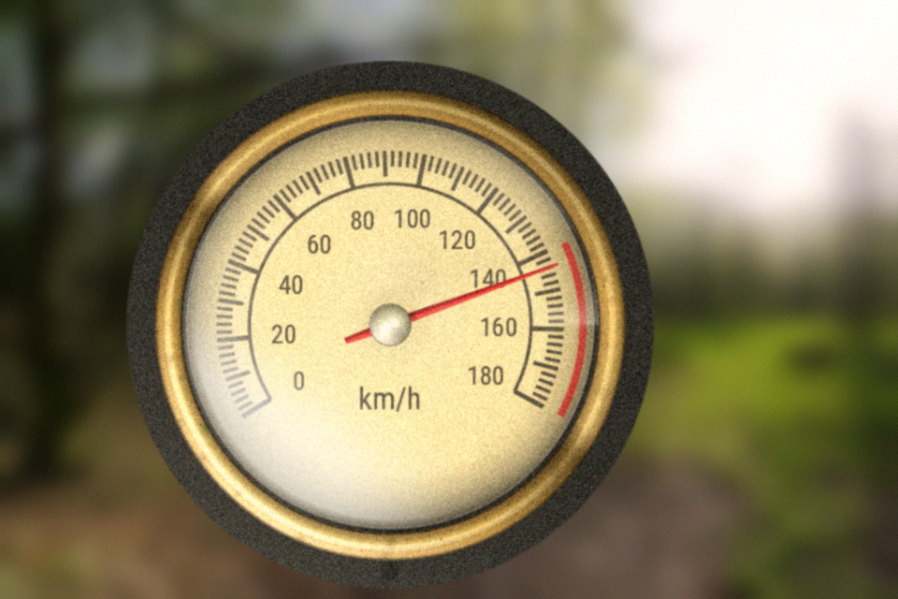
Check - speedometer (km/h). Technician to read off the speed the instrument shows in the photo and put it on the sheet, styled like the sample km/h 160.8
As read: km/h 144
